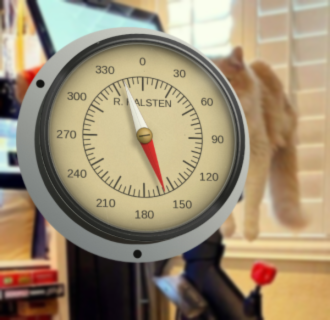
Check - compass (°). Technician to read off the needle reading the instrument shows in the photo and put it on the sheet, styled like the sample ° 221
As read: ° 160
